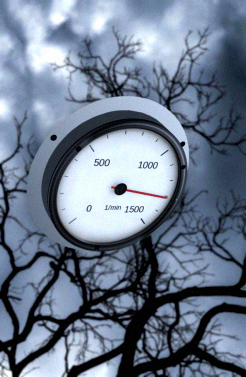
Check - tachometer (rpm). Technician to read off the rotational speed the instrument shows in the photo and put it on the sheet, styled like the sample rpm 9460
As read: rpm 1300
